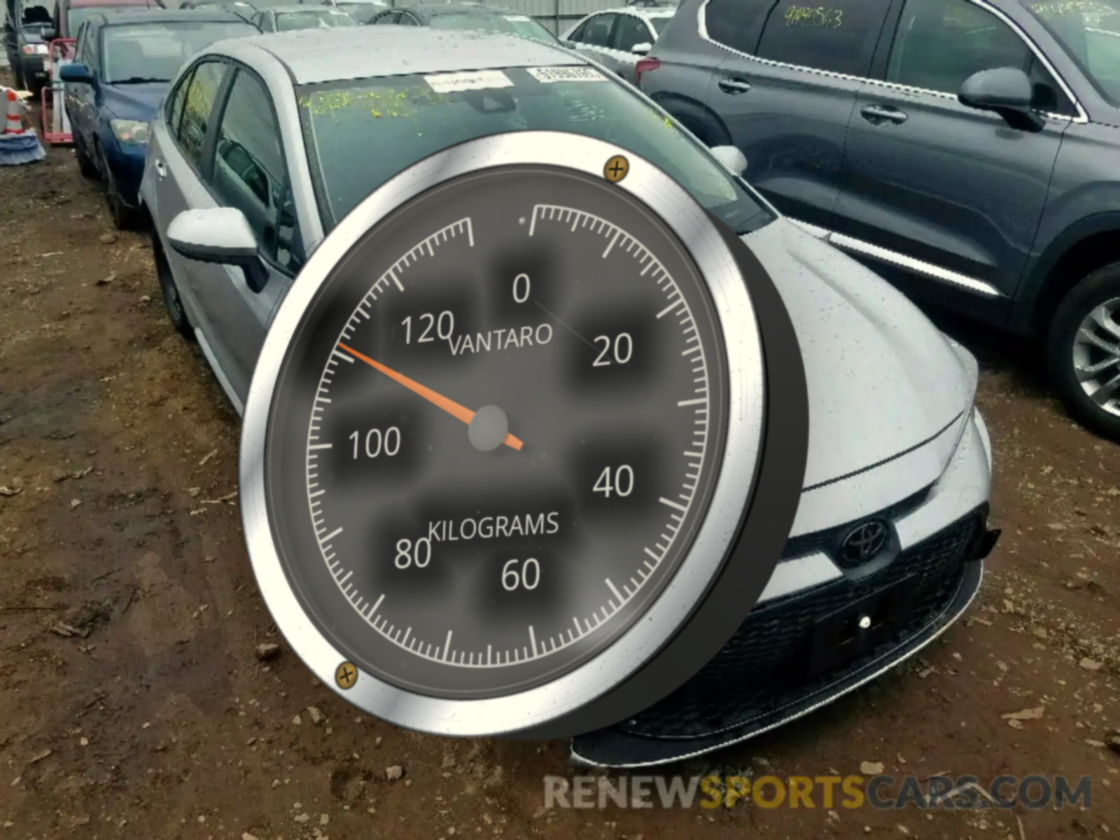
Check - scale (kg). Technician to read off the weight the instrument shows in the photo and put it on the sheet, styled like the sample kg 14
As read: kg 111
